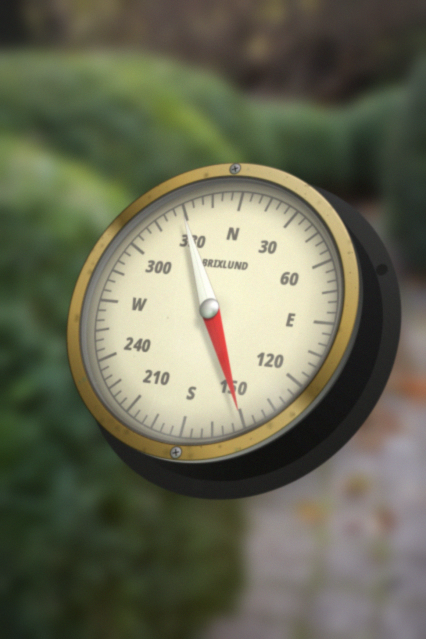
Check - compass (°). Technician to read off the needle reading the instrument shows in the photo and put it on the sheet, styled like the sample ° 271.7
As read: ° 150
